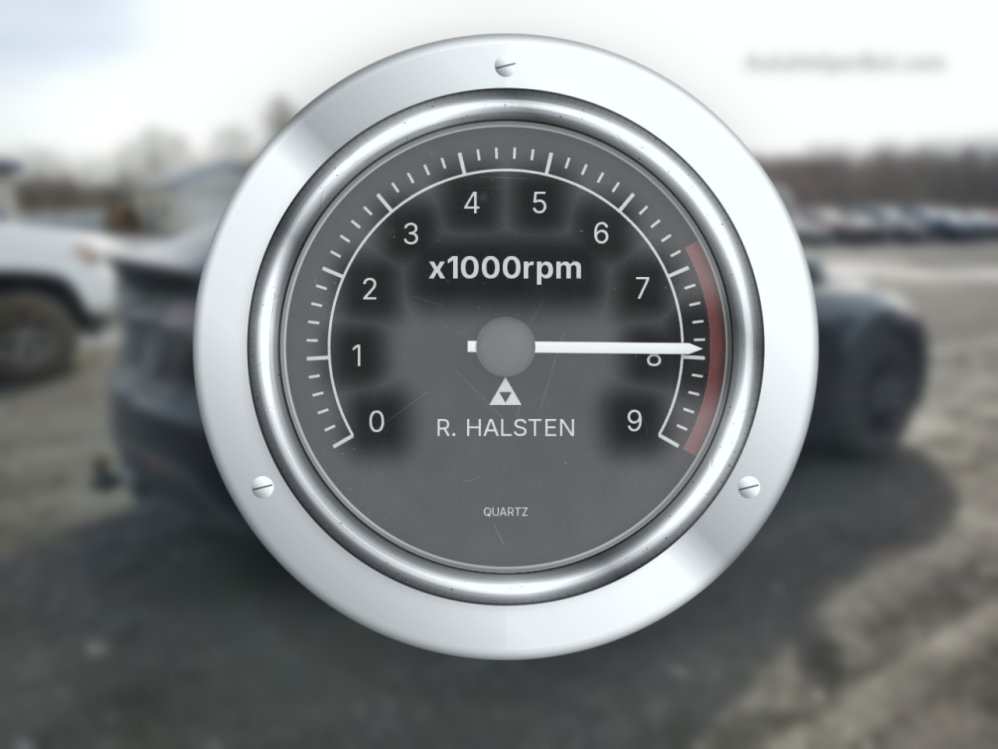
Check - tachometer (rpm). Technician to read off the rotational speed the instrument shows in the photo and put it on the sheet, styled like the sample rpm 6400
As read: rpm 7900
